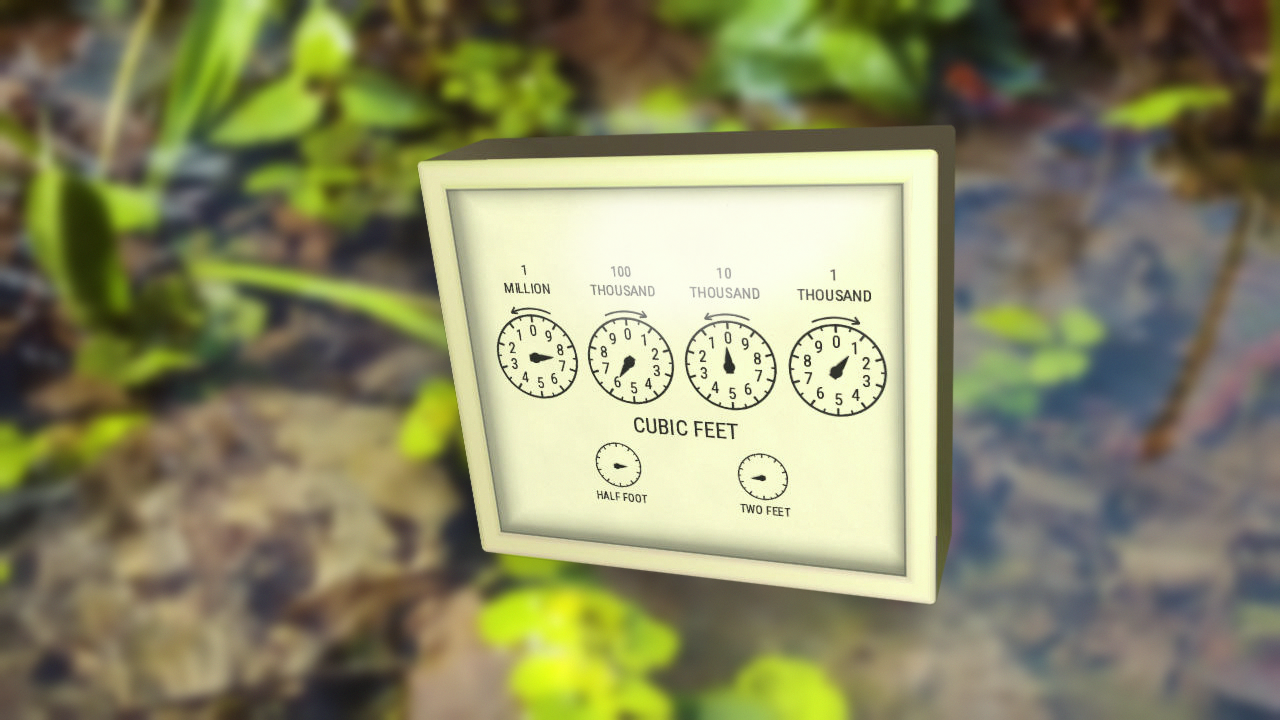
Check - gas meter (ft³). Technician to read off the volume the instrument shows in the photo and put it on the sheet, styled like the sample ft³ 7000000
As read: ft³ 760100
